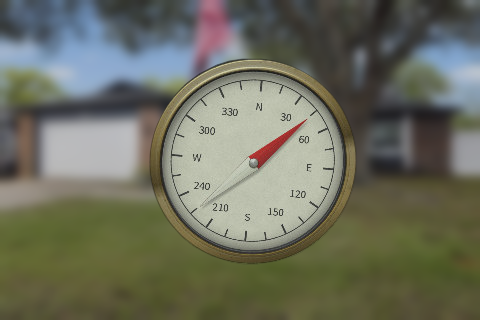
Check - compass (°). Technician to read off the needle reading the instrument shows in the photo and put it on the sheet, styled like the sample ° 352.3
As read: ° 45
